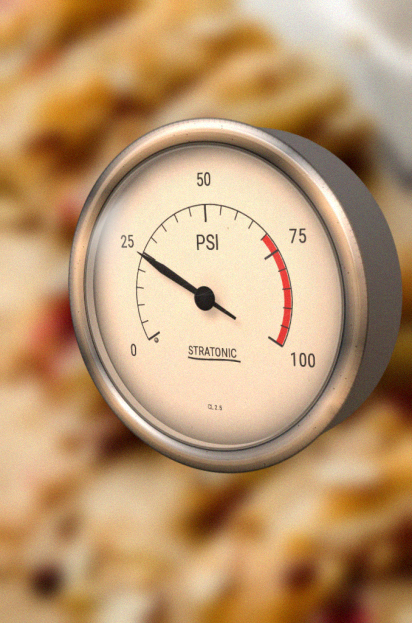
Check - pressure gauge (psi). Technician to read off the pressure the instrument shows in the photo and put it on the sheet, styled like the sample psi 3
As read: psi 25
